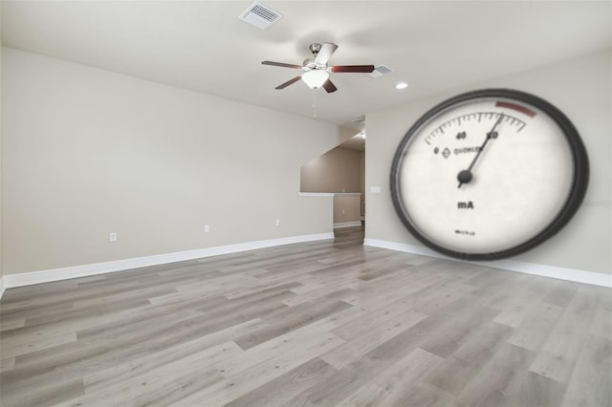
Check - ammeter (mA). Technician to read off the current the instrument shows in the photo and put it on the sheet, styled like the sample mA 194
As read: mA 80
